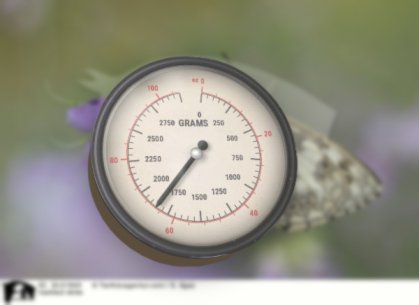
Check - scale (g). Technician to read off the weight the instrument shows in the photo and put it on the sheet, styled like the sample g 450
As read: g 1850
